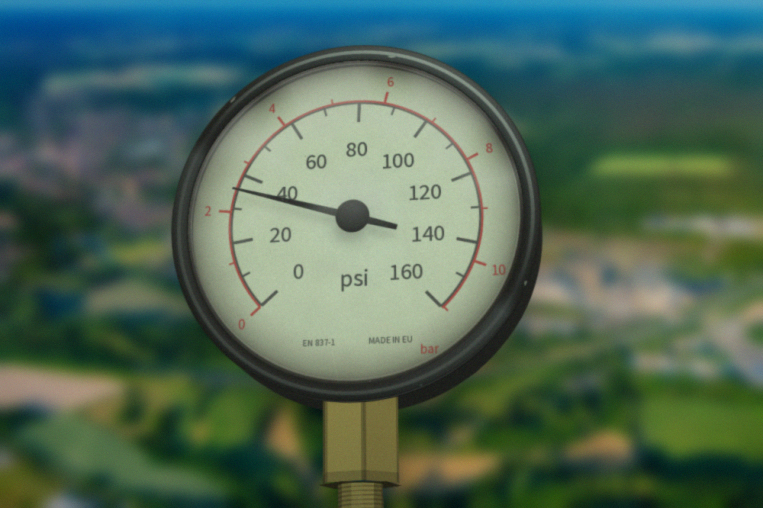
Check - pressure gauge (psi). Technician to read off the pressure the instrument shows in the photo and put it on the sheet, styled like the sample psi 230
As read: psi 35
